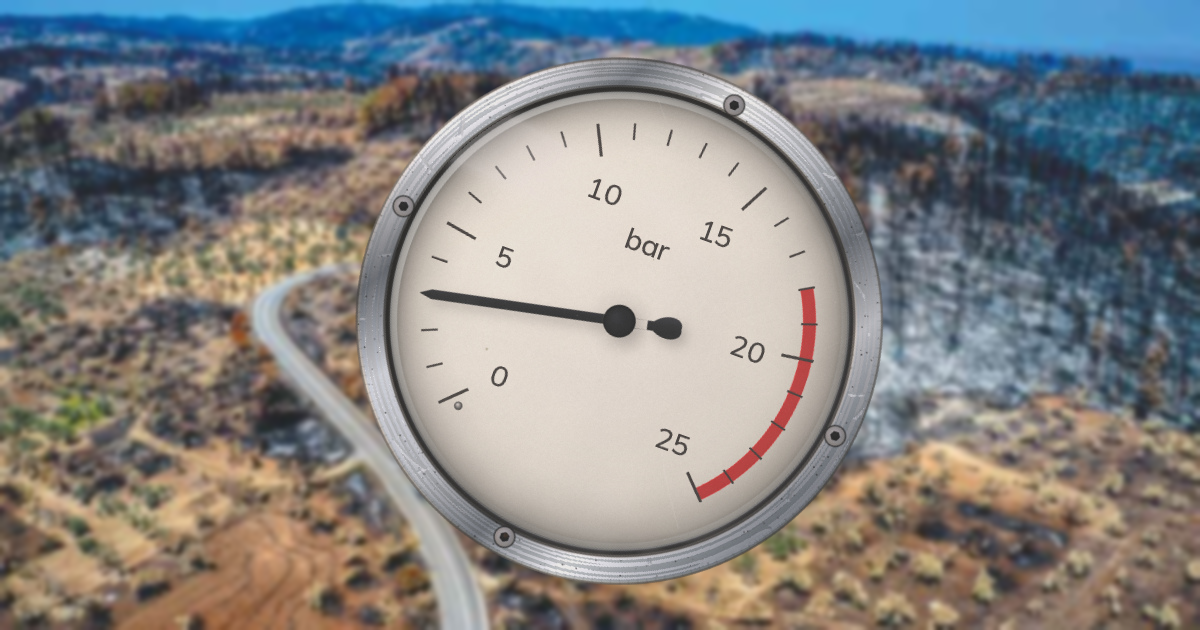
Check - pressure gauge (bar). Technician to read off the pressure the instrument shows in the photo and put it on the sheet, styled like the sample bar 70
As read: bar 3
